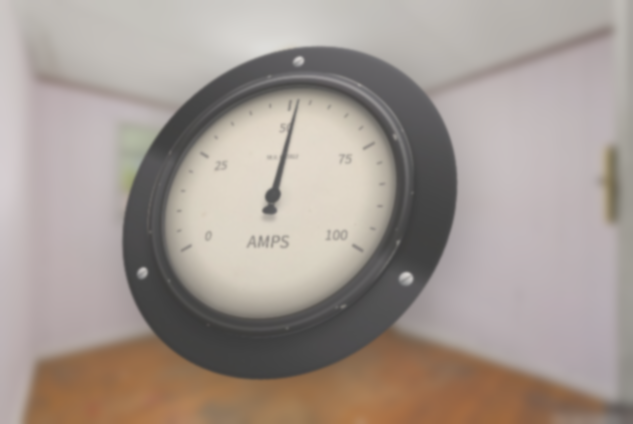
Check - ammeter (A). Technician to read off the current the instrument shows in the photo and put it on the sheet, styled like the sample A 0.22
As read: A 52.5
